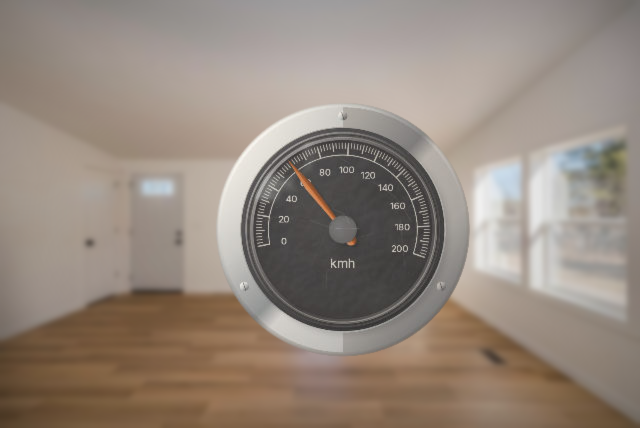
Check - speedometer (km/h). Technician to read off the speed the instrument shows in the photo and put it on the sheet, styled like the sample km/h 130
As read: km/h 60
